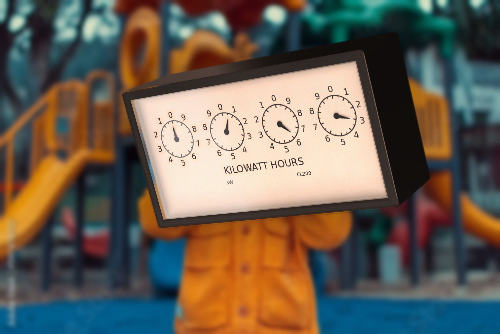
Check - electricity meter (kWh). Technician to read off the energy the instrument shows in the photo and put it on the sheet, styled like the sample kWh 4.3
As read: kWh 63
